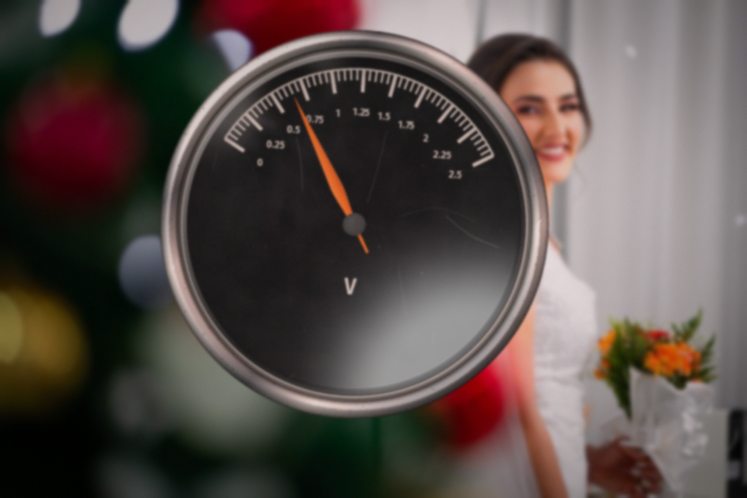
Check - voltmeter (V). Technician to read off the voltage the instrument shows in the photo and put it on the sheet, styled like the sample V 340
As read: V 0.65
